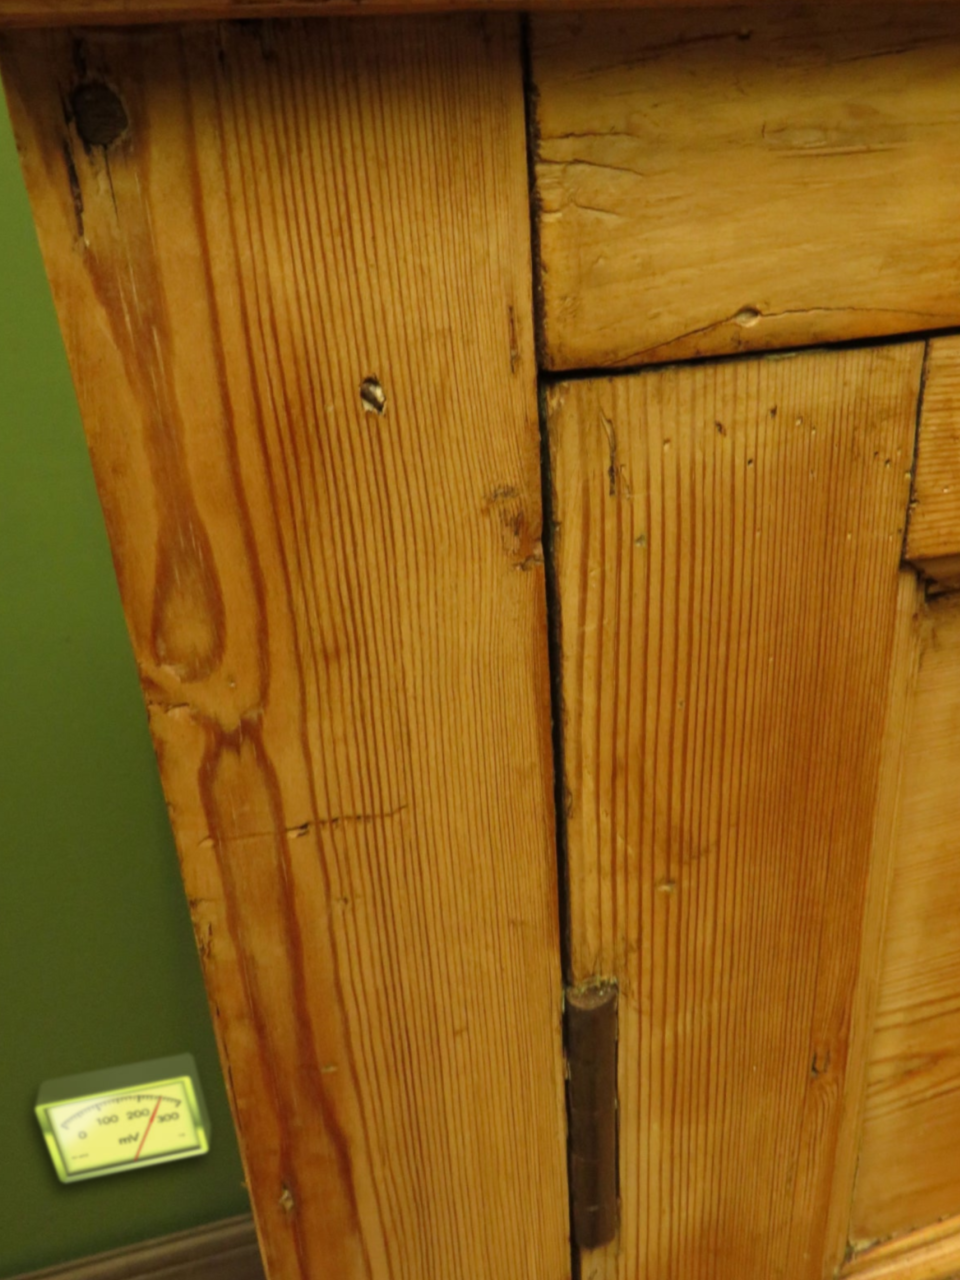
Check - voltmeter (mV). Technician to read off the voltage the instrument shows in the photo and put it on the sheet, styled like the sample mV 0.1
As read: mV 250
